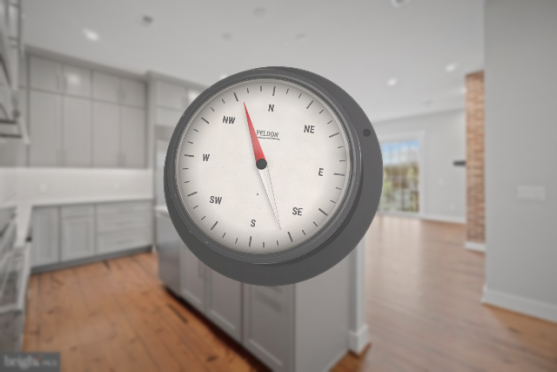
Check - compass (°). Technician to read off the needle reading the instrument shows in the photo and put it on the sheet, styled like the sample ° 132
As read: ° 335
